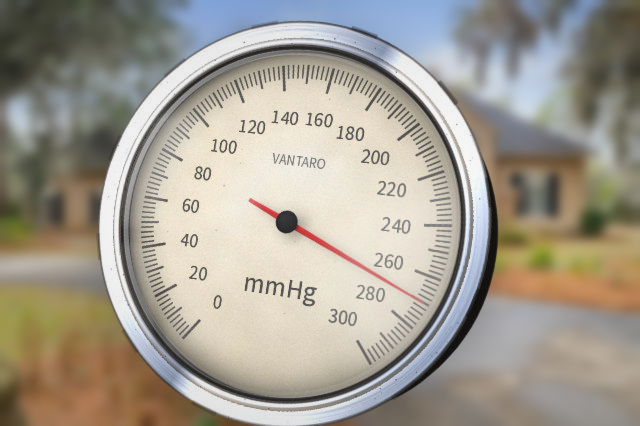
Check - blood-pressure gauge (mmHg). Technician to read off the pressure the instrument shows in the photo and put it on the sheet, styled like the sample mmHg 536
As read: mmHg 270
